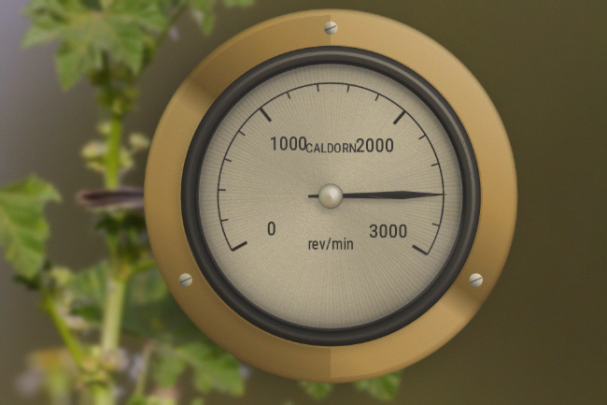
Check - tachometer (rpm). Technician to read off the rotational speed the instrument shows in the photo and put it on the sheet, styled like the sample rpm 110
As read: rpm 2600
